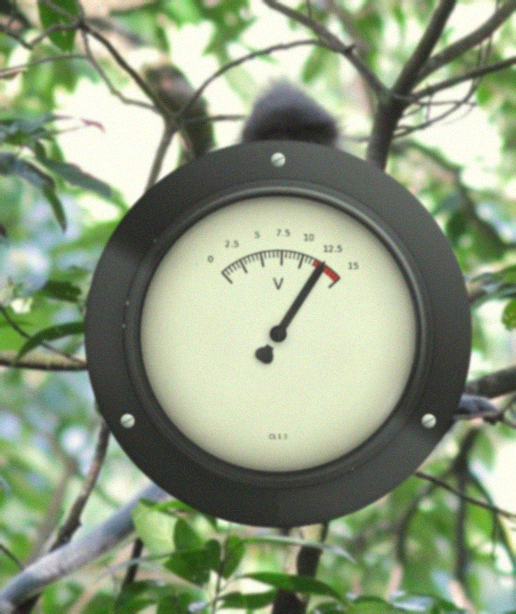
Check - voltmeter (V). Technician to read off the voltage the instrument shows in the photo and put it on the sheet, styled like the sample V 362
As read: V 12.5
